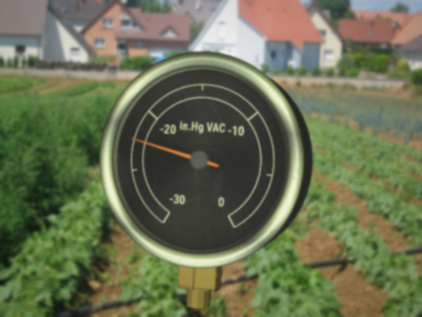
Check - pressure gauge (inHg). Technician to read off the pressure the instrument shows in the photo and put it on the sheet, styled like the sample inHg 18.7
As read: inHg -22.5
